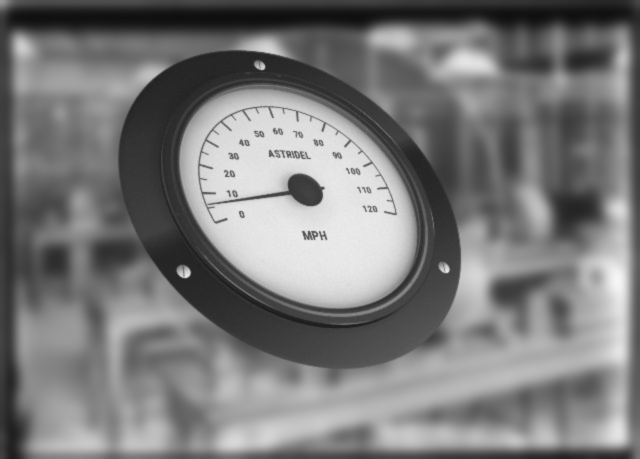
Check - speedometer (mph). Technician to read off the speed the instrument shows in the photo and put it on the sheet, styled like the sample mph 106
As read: mph 5
